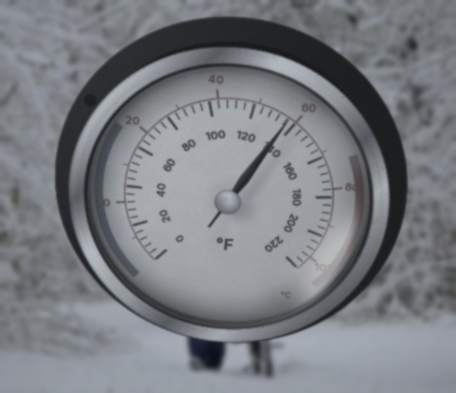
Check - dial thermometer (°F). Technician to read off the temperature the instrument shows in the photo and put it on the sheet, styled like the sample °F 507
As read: °F 136
